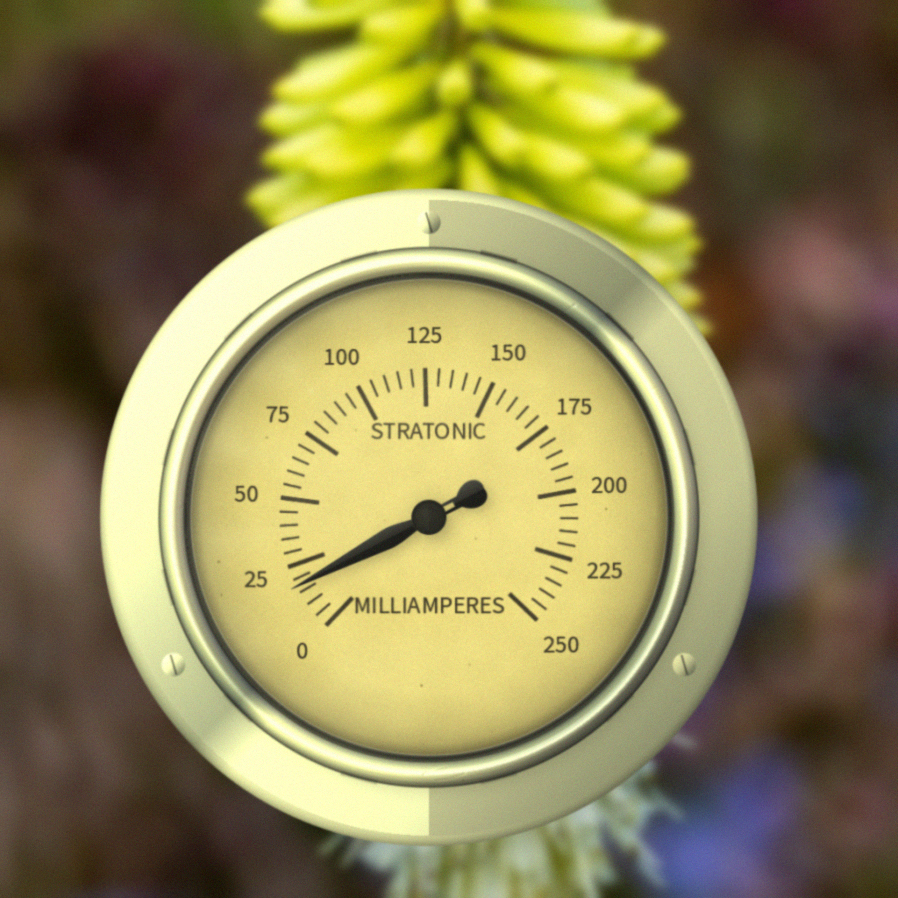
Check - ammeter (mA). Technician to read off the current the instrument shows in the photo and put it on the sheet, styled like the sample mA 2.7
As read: mA 17.5
